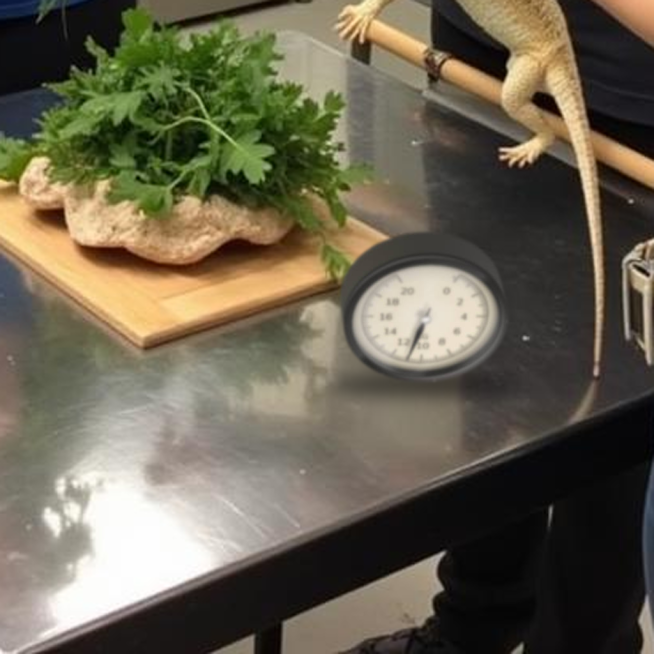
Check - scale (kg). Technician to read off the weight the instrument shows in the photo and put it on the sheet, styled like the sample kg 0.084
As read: kg 11
